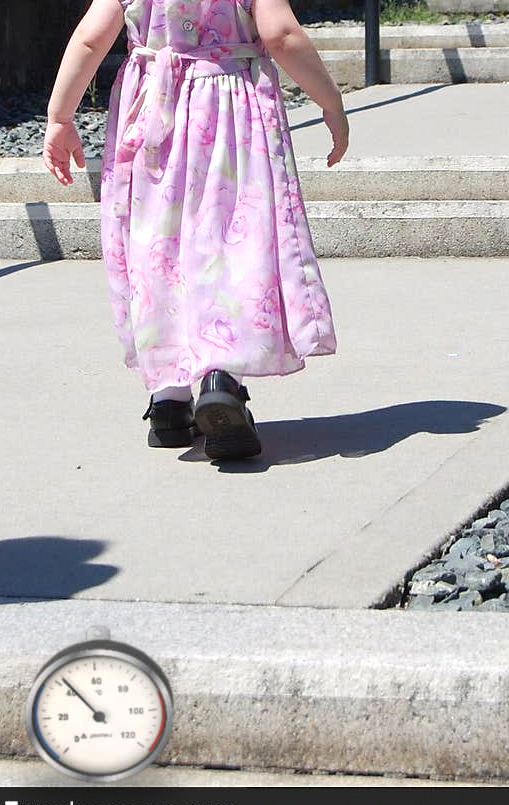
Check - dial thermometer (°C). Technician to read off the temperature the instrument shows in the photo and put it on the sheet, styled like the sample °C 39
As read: °C 44
